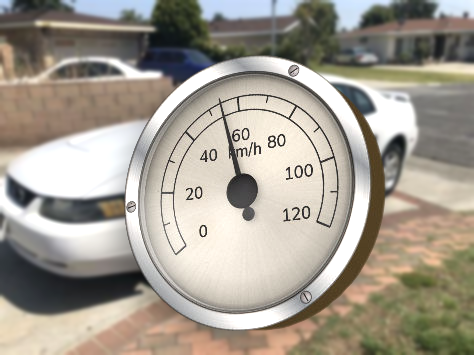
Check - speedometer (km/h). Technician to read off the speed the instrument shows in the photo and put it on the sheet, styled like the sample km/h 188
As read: km/h 55
